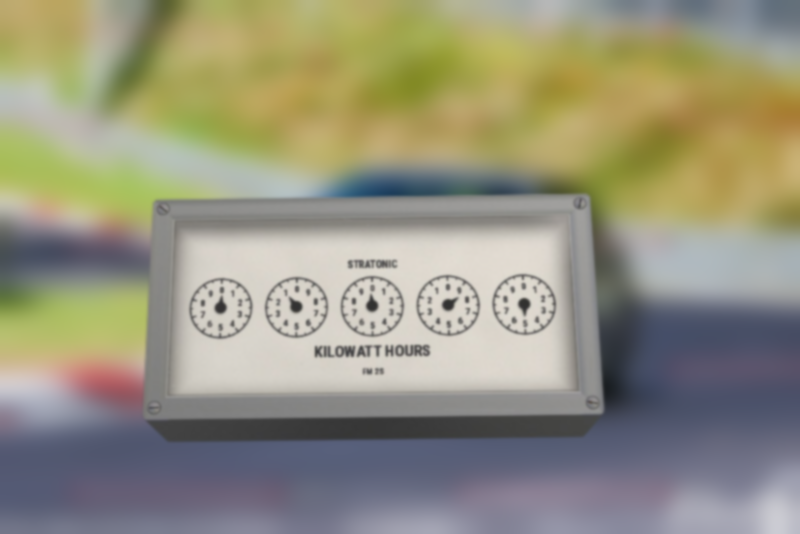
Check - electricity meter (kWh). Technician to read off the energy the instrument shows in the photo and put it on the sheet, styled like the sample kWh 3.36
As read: kWh 985
